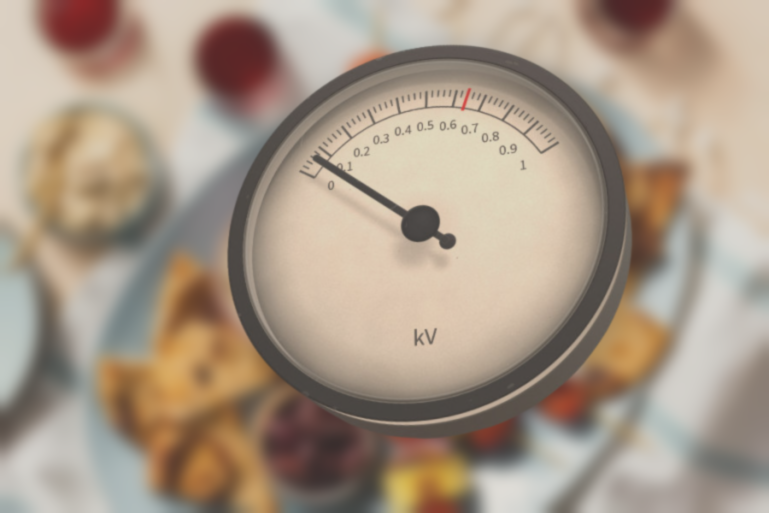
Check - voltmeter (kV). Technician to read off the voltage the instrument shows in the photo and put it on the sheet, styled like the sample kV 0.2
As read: kV 0.06
